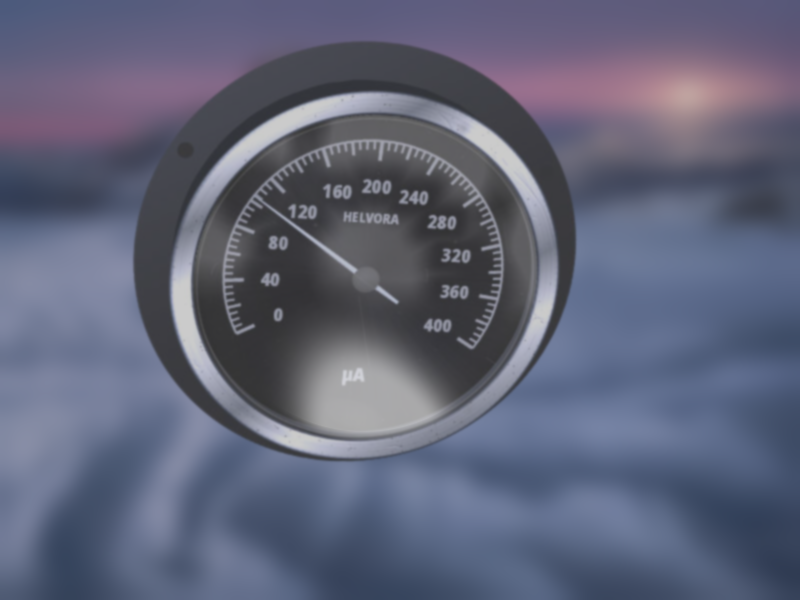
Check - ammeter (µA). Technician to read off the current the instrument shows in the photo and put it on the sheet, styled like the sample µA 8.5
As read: µA 105
